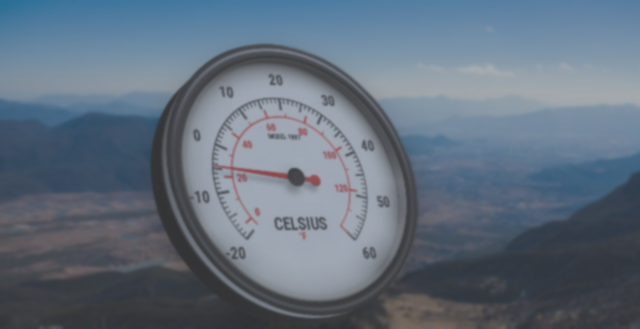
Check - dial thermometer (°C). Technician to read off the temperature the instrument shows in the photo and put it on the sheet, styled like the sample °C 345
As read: °C -5
